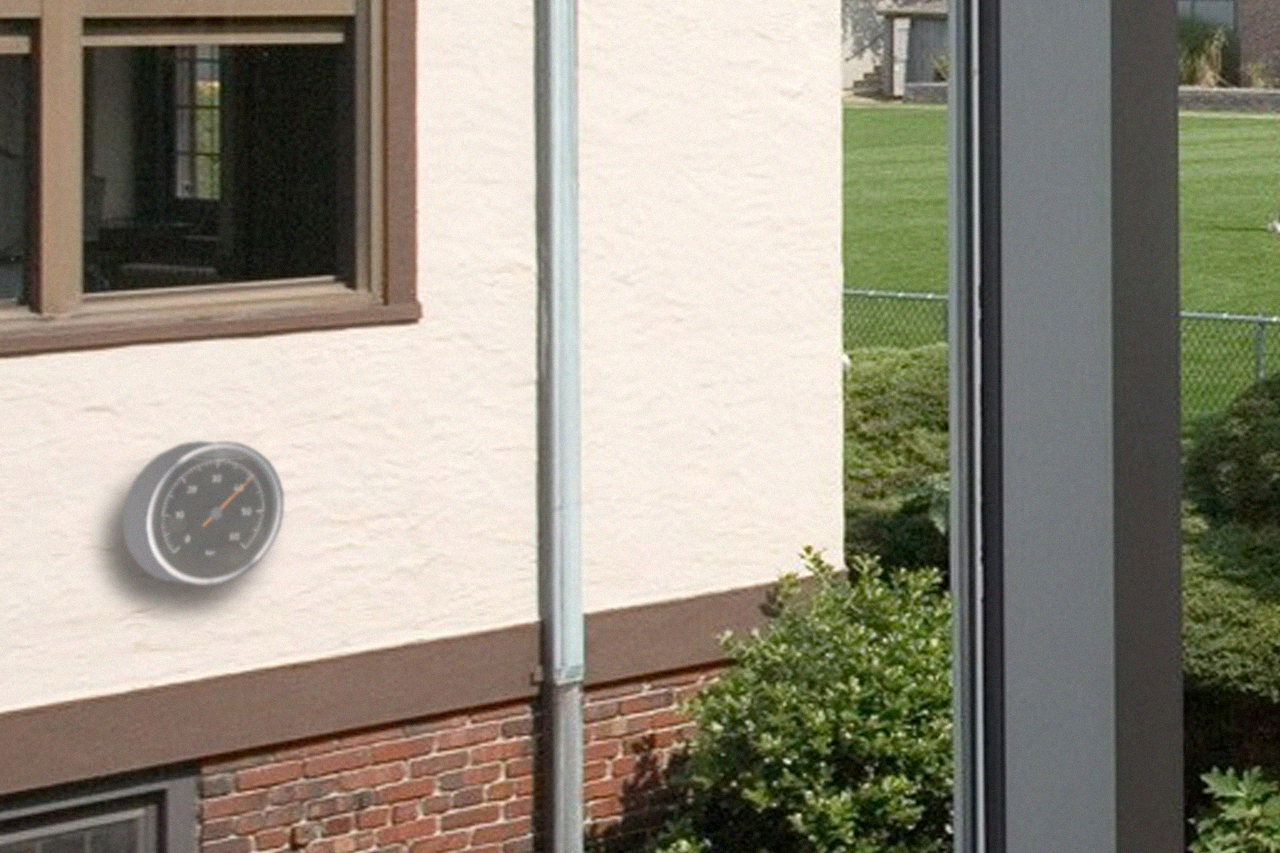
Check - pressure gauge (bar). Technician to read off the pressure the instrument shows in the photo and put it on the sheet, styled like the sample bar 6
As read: bar 40
